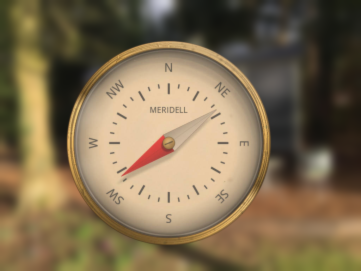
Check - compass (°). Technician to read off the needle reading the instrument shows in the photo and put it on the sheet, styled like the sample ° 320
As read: ° 235
